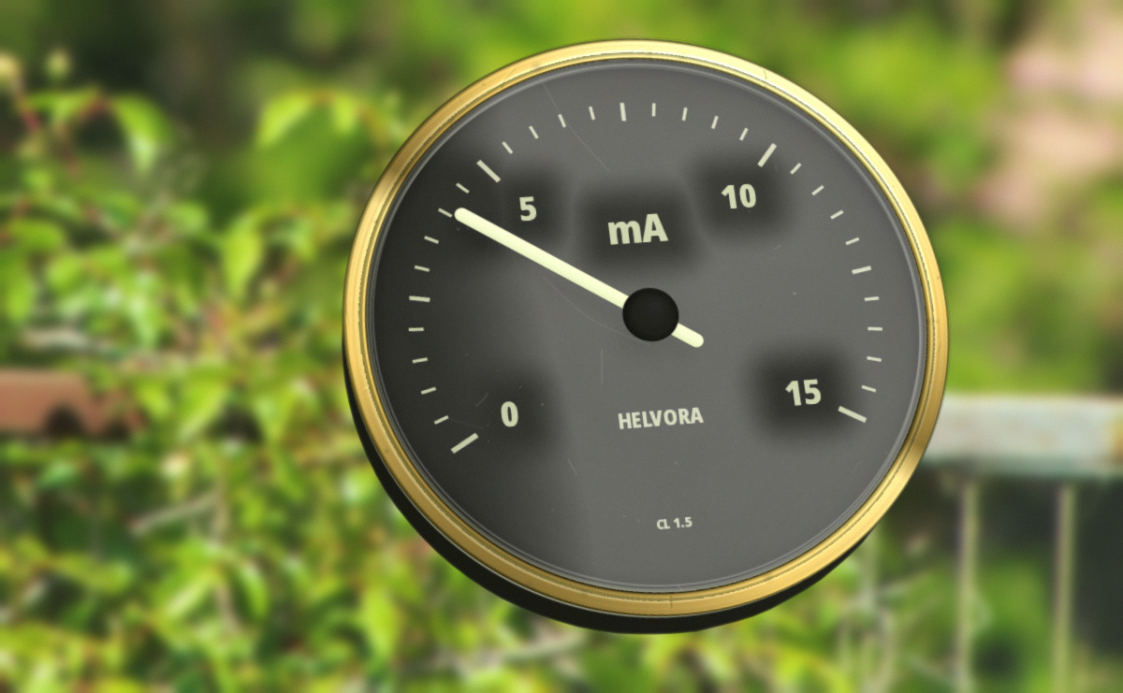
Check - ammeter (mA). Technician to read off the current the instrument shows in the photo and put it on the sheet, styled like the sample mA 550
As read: mA 4
